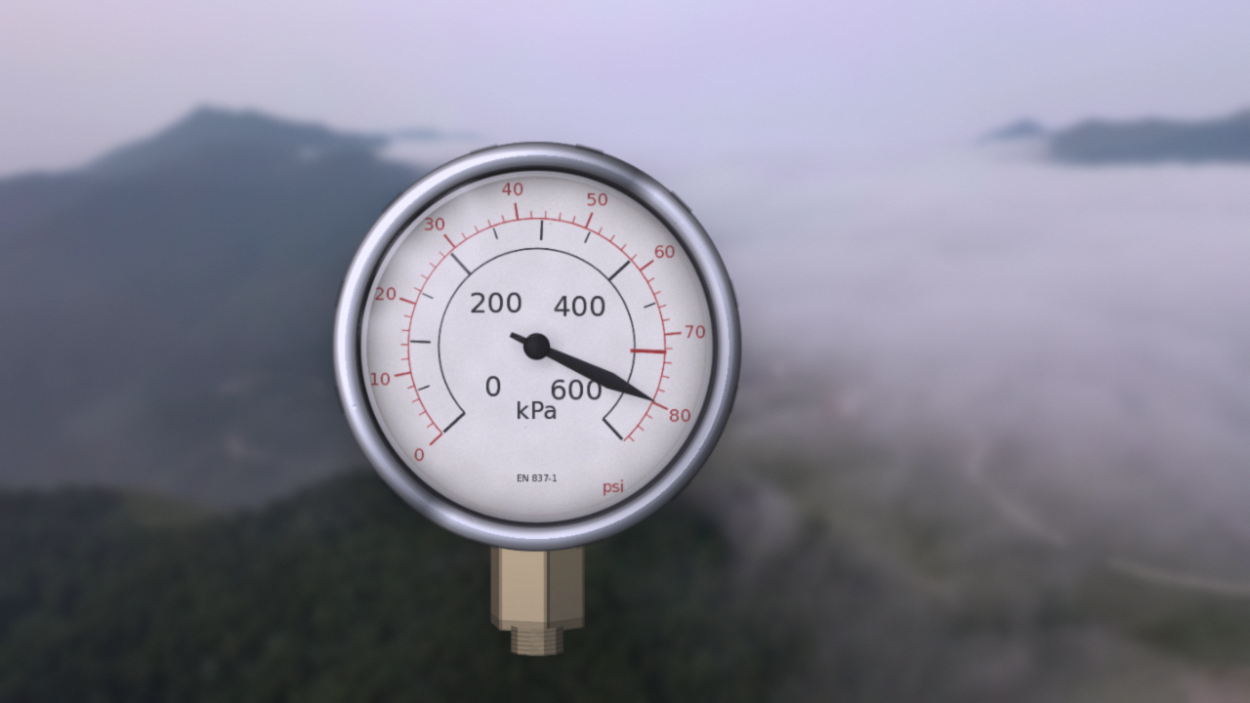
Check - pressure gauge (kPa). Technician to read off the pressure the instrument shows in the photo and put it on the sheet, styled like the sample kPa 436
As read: kPa 550
